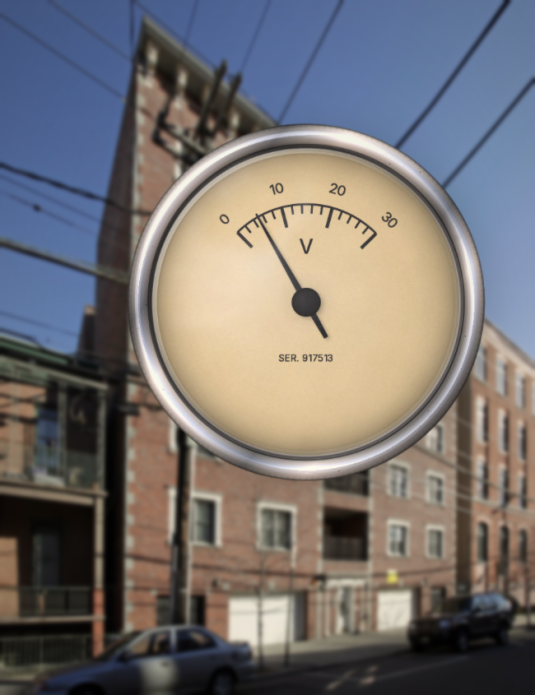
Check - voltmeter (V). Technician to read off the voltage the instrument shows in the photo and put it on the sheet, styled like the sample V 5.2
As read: V 5
